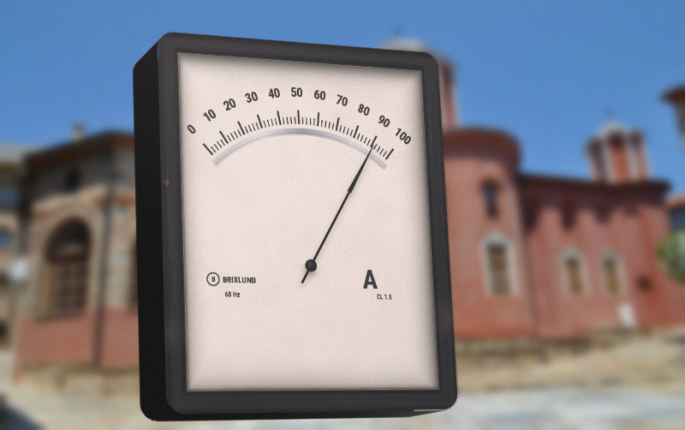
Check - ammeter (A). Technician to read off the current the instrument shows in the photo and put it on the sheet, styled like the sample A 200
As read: A 90
